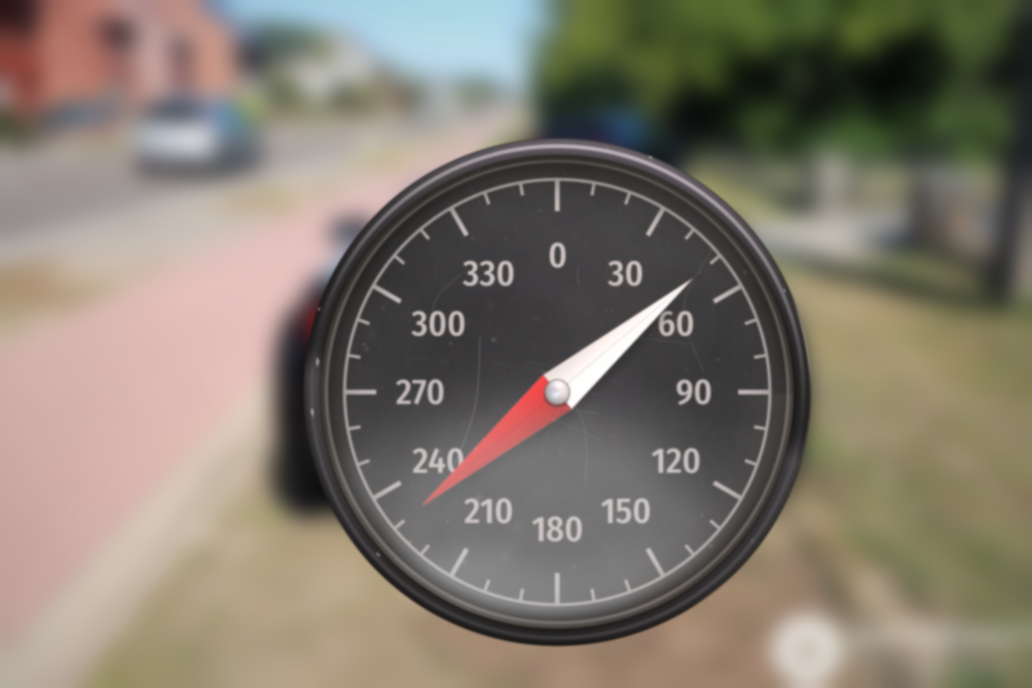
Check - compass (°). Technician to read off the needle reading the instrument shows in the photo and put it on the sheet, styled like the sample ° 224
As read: ° 230
